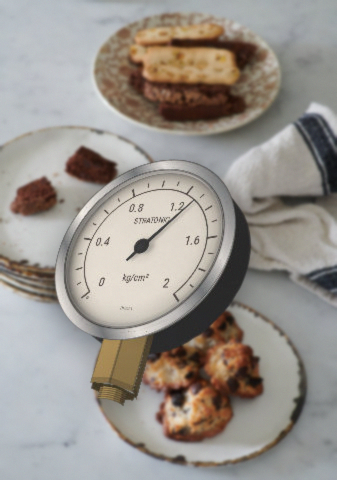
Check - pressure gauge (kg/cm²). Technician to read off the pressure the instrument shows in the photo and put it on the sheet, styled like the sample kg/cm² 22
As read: kg/cm² 1.3
